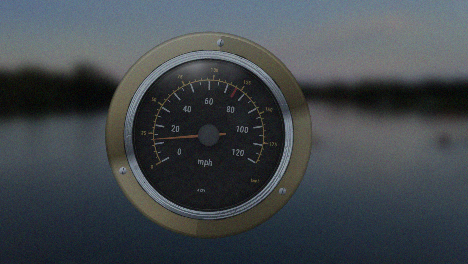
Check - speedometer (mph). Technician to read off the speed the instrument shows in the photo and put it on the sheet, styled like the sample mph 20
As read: mph 12.5
